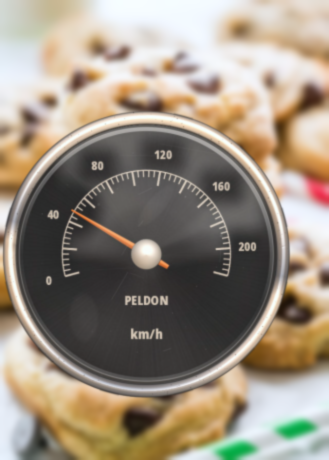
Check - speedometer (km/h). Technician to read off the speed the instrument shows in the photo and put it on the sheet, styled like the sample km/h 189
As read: km/h 48
